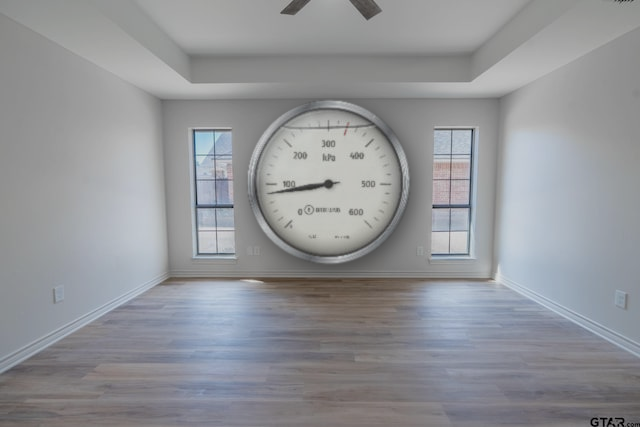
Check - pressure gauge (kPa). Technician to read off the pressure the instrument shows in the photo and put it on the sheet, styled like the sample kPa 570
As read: kPa 80
